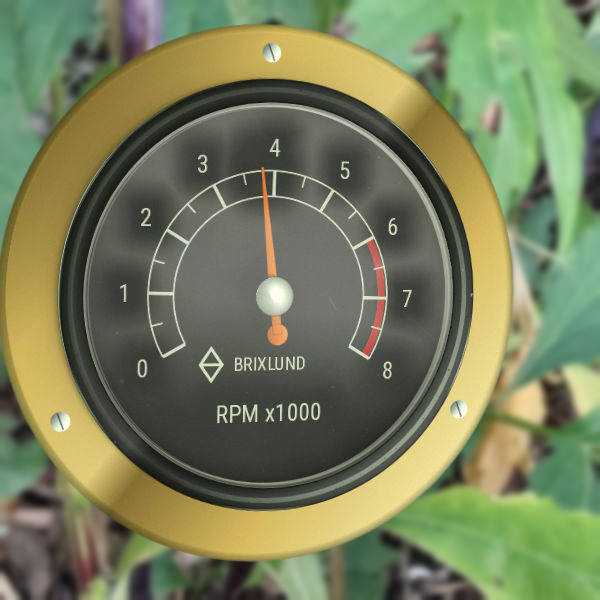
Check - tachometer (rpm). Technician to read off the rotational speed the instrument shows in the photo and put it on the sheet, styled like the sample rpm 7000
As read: rpm 3750
